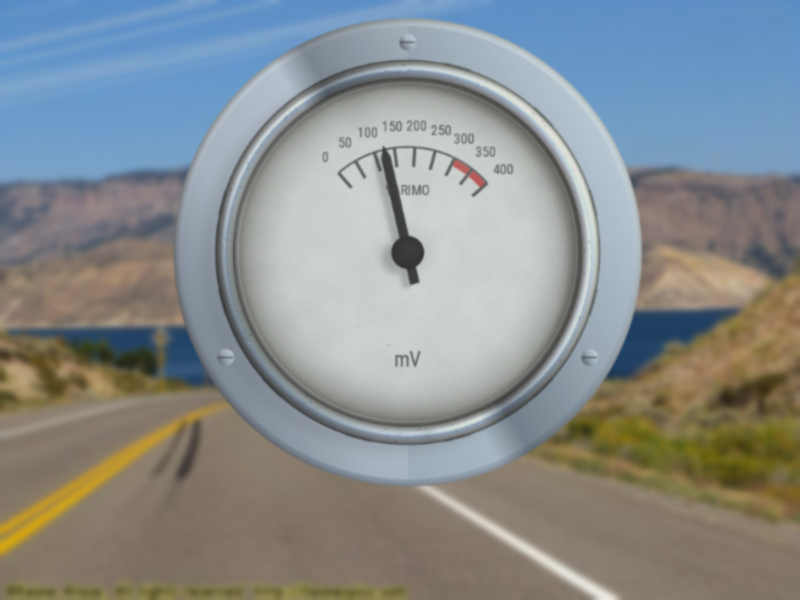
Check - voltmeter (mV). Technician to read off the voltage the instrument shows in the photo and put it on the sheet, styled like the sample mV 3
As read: mV 125
